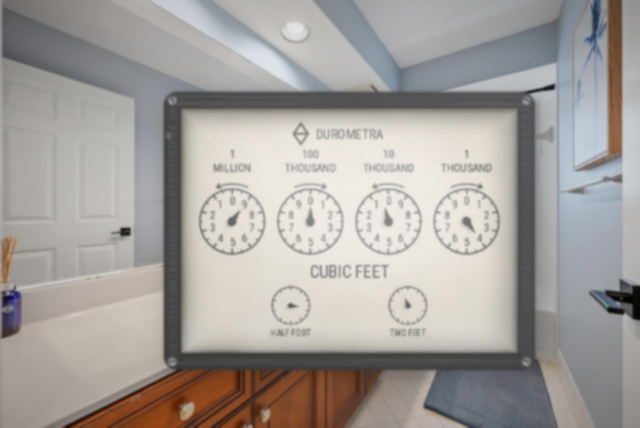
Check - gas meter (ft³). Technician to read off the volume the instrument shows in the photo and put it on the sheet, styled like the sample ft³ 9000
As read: ft³ 900400
